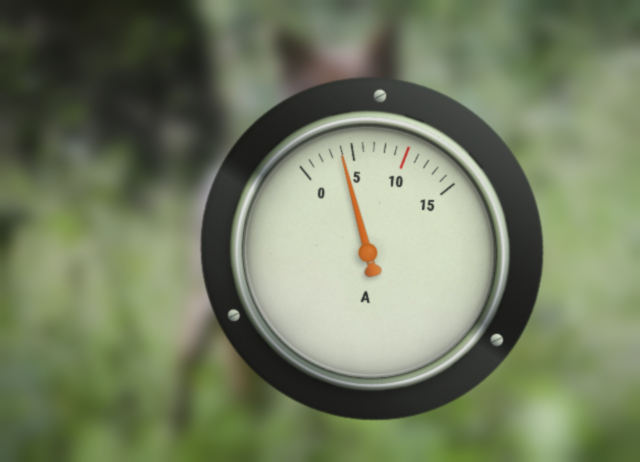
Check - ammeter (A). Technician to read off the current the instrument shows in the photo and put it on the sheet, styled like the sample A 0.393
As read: A 4
